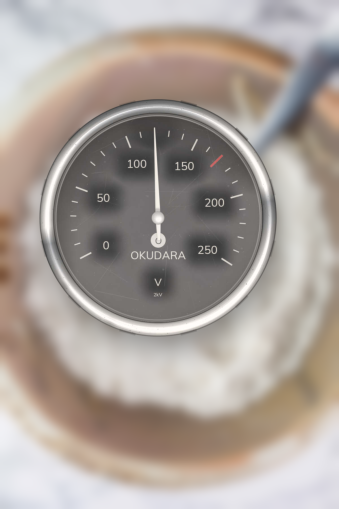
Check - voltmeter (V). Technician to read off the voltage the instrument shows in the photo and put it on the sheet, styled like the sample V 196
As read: V 120
